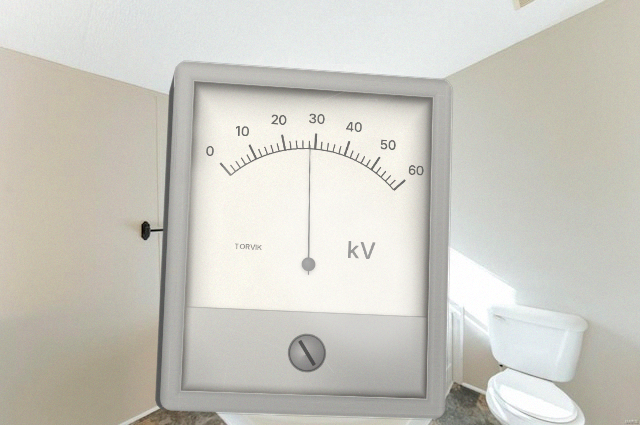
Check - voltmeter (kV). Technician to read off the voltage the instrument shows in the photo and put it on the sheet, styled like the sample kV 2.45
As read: kV 28
